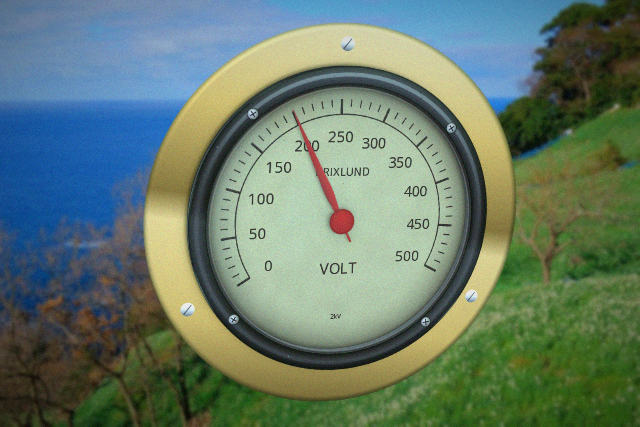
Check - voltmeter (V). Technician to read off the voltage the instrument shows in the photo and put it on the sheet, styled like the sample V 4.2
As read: V 200
